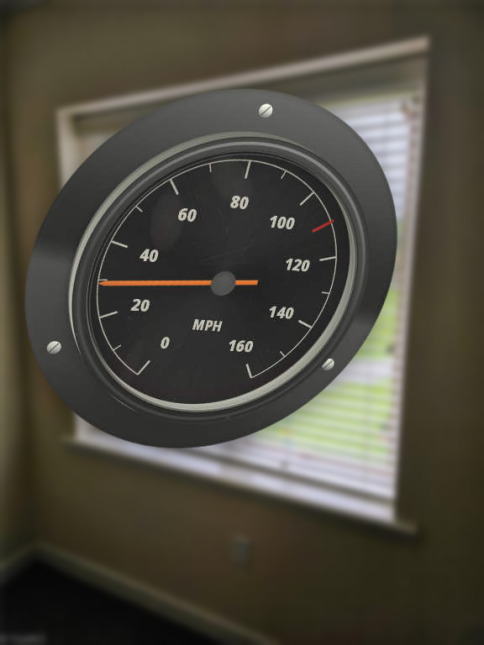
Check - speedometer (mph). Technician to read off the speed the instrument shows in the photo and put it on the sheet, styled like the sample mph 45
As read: mph 30
